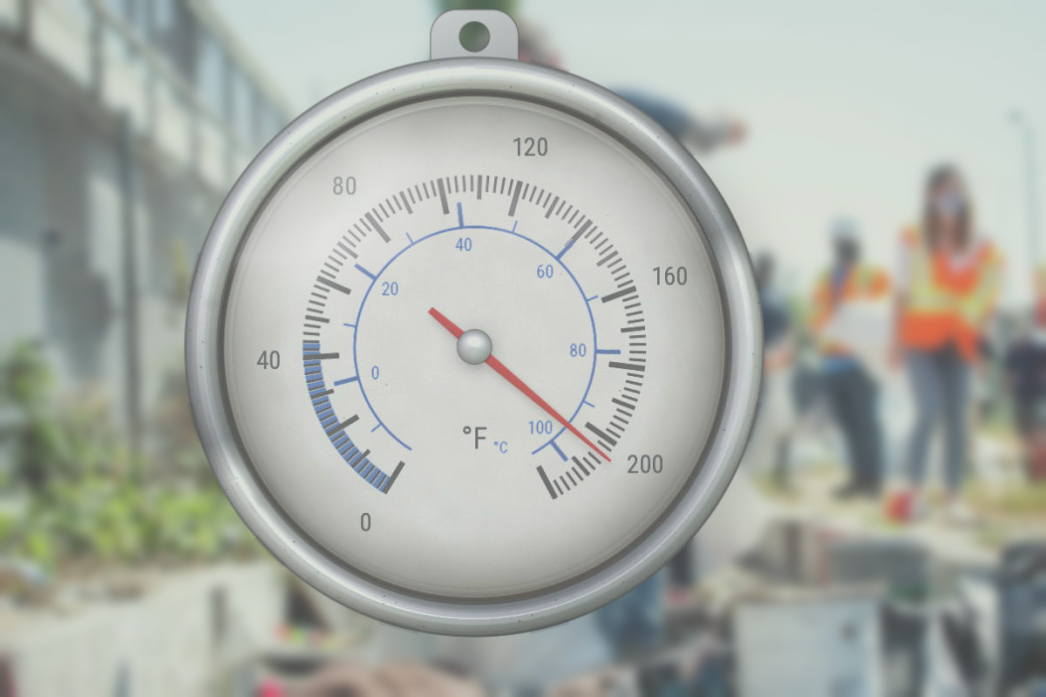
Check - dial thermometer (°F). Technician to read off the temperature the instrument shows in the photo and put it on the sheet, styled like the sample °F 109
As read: °F 204
